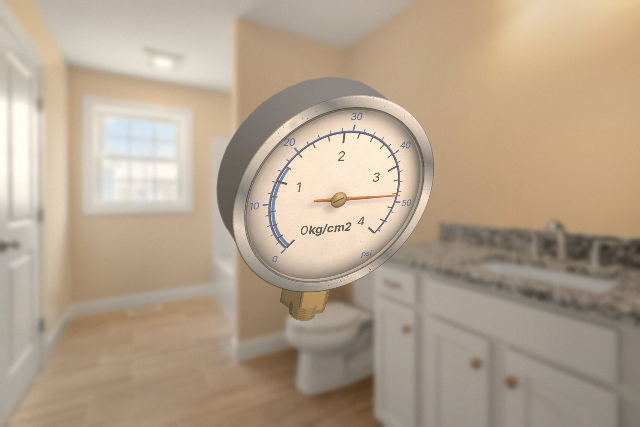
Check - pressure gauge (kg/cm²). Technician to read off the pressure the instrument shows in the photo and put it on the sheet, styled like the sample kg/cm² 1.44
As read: kg/cm² 3.4
